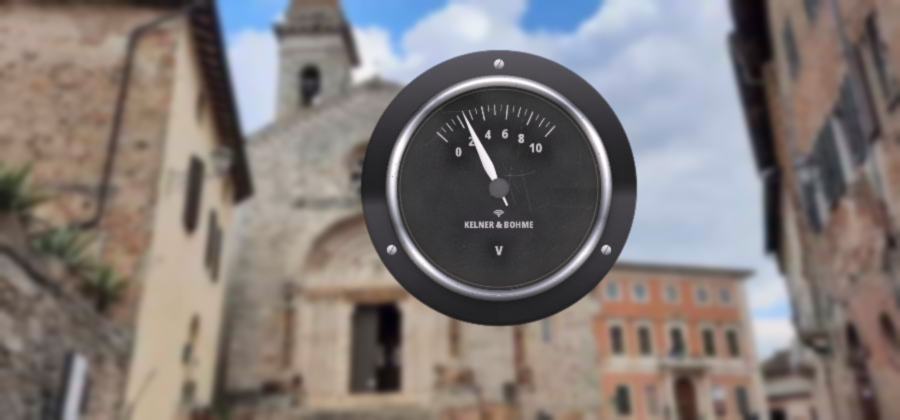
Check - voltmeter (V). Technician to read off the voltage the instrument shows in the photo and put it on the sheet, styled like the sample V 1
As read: V 2.5
